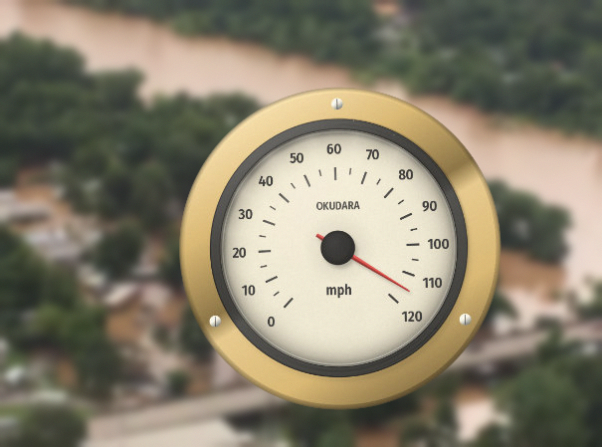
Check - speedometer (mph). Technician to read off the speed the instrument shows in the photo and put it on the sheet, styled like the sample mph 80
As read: mph 115
